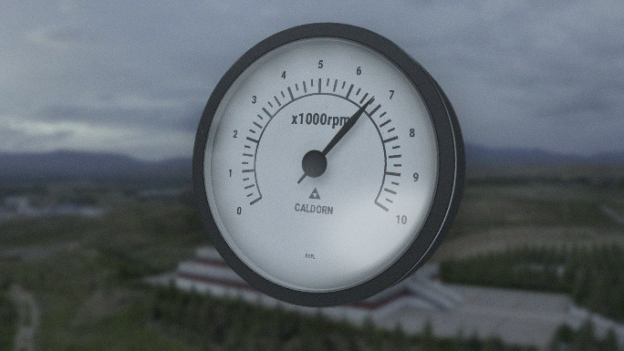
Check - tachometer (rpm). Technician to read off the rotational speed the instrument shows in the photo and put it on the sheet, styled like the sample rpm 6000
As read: rpm 6750
